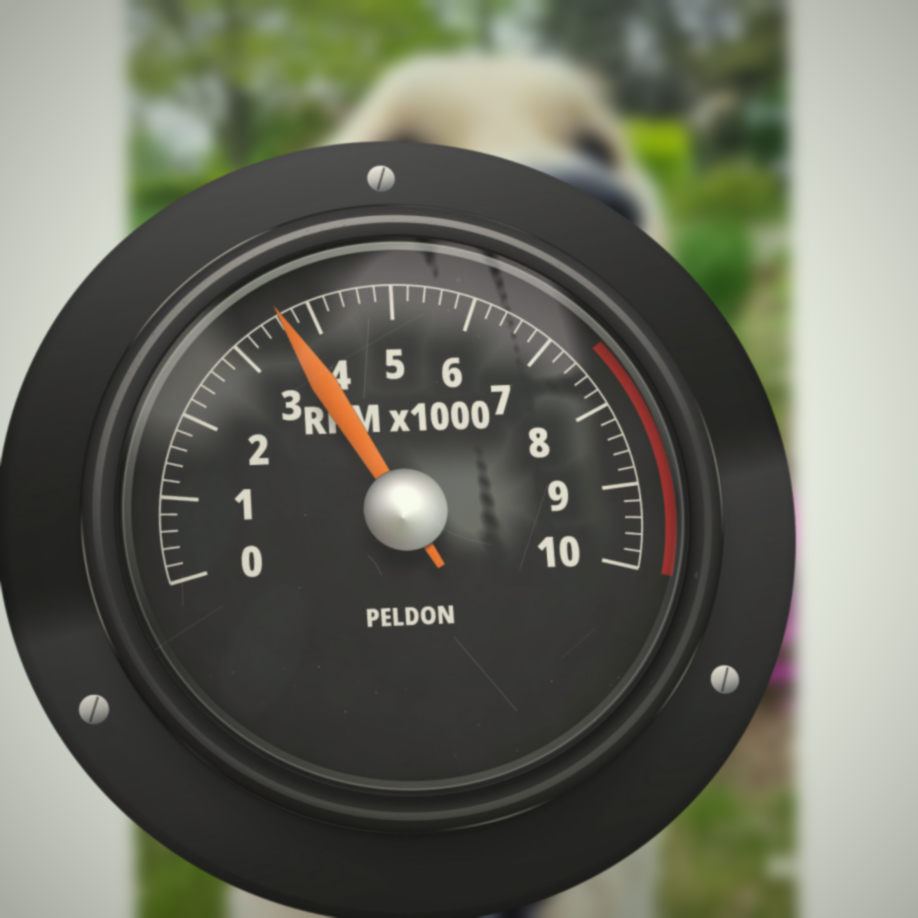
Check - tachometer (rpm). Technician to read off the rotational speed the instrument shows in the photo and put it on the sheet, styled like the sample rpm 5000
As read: rpm 3600
